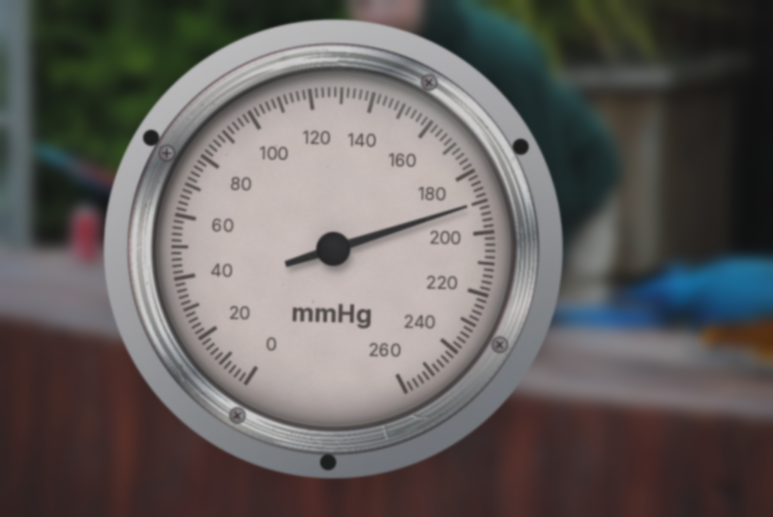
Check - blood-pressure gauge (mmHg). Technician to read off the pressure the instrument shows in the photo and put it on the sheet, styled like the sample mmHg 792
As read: mmHg 190
